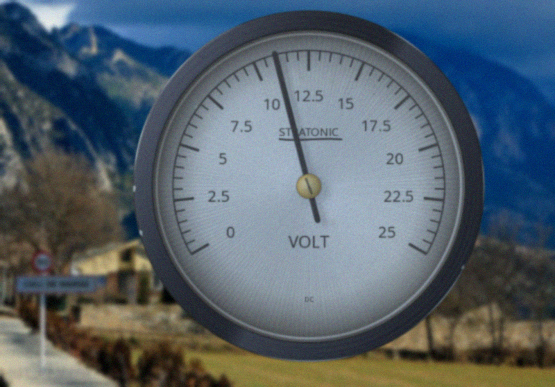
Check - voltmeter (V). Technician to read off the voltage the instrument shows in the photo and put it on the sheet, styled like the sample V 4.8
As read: V 11
